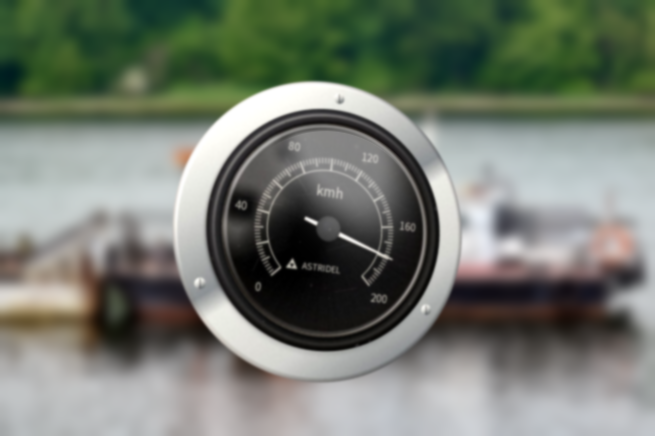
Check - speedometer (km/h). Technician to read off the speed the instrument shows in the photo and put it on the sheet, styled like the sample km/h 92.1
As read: km/h 180
